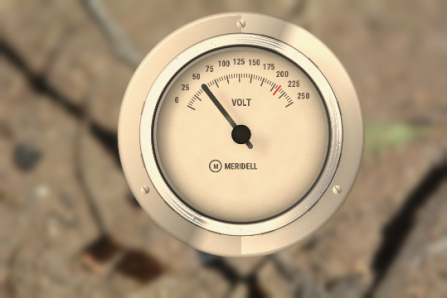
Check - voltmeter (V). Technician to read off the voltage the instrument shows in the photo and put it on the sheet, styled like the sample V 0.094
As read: V 50
